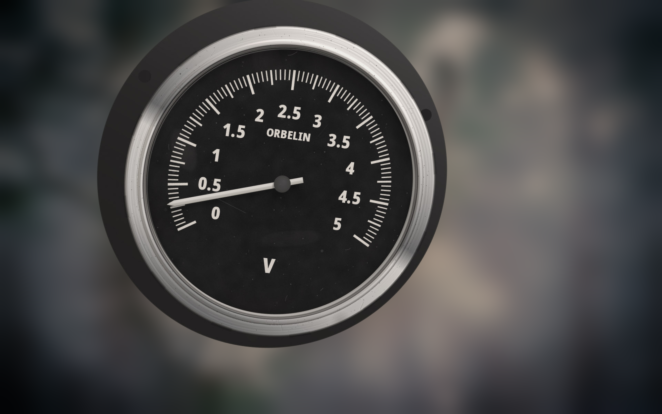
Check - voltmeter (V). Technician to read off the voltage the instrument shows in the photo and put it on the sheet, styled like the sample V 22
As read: V 0.3
